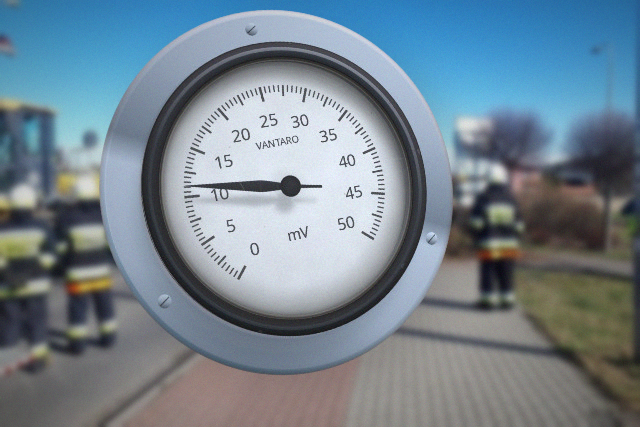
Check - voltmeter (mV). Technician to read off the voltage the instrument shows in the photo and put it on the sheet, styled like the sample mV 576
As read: mV 11
